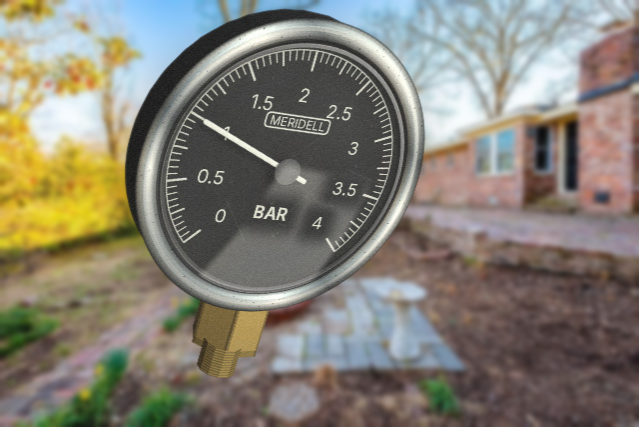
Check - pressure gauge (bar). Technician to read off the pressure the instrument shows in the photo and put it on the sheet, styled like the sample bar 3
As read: bar 1
